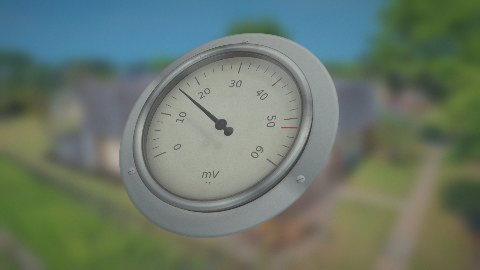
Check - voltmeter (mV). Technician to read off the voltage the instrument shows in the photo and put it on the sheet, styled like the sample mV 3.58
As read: mV 16
